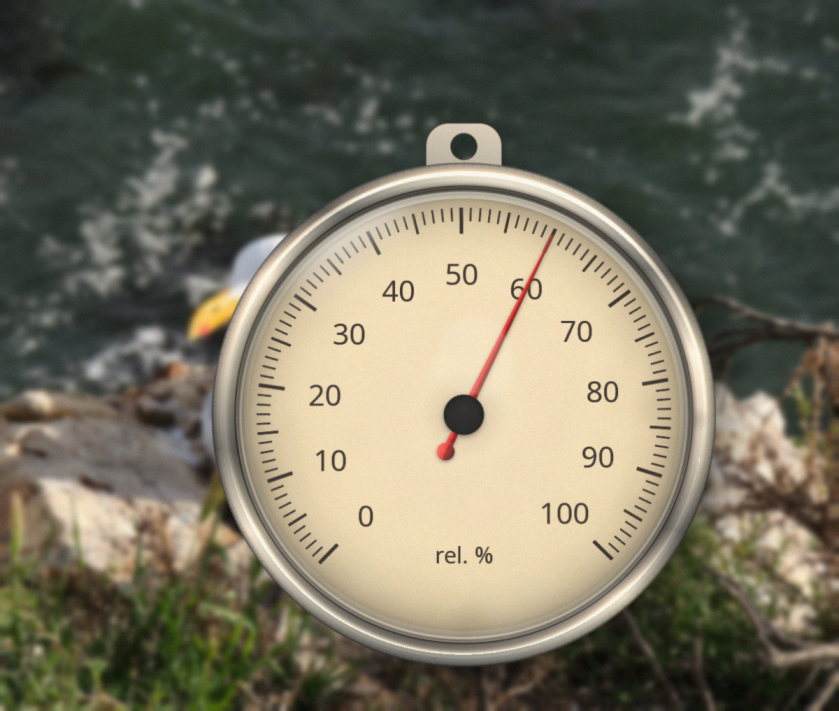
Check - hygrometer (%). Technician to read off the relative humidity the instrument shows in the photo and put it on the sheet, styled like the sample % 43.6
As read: % 60
